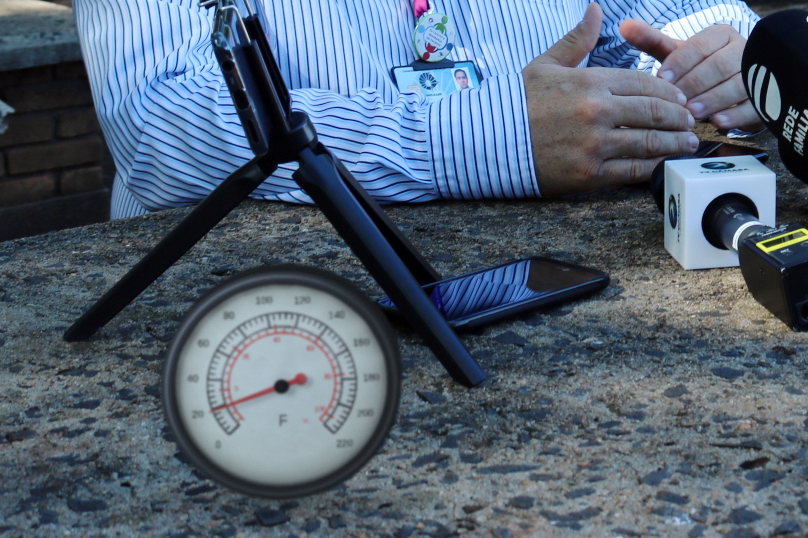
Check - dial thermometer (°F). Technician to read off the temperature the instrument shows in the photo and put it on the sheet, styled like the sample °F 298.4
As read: °F 20
